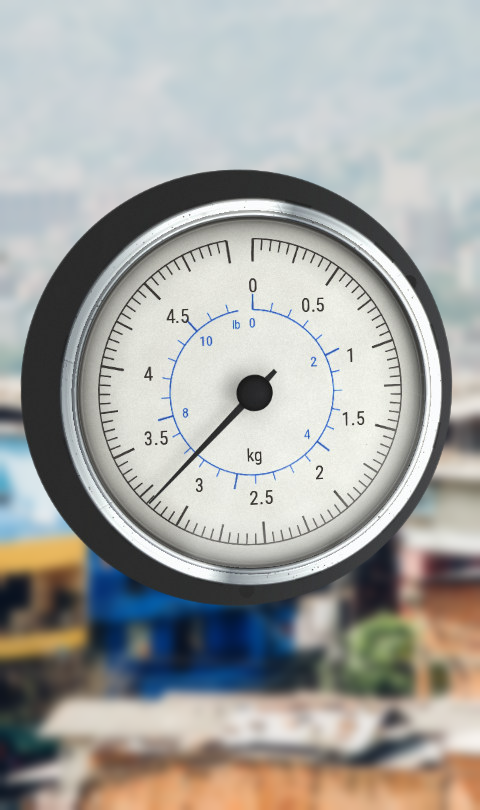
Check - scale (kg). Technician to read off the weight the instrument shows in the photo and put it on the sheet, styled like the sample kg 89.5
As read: kg 3.2
